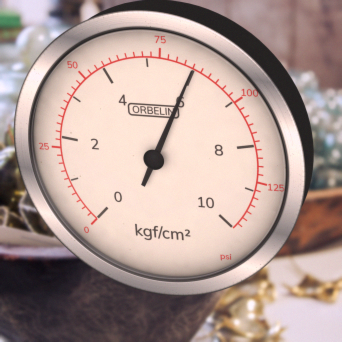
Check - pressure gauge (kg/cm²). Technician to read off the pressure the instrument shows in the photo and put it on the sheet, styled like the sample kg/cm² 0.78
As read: kg/cm² 6
